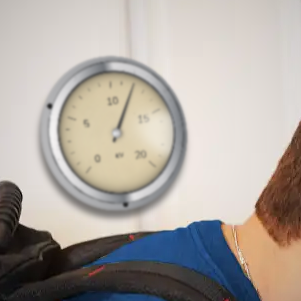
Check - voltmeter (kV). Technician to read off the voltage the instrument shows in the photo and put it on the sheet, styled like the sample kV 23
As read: kV 12
